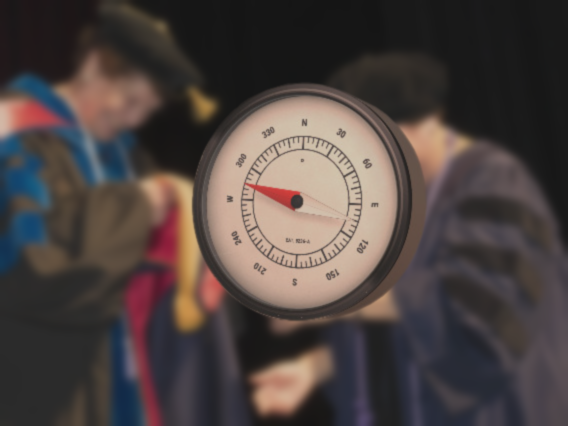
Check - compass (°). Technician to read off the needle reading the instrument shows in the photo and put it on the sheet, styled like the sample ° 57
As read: ° 285
